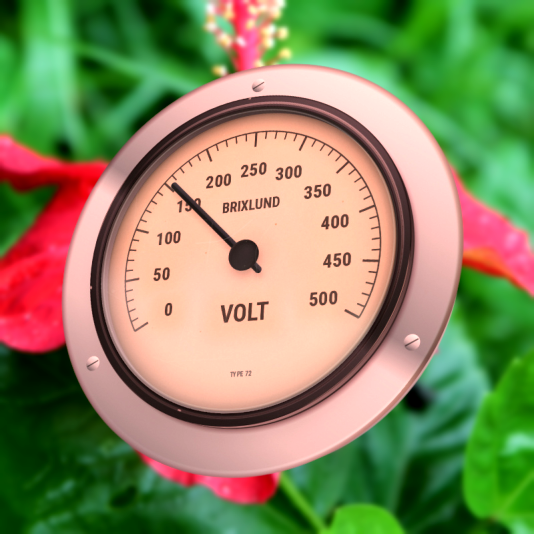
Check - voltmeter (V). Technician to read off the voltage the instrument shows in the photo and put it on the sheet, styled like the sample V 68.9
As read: V 155
